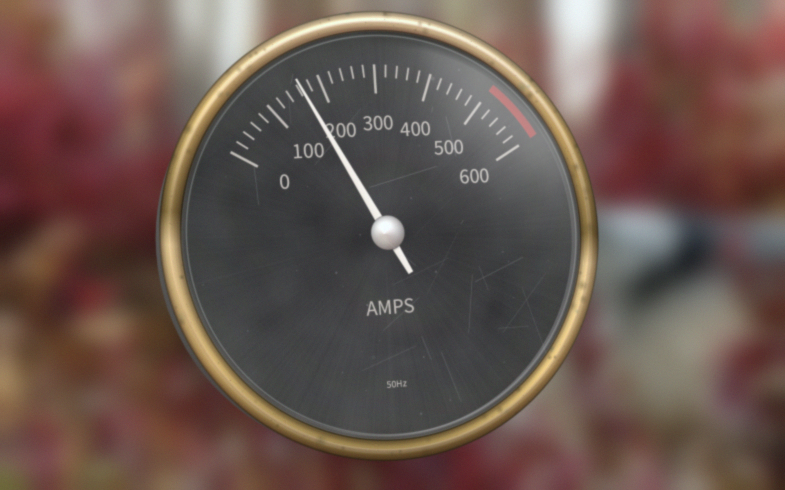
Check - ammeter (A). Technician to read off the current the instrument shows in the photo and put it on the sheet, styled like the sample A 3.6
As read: A 160
